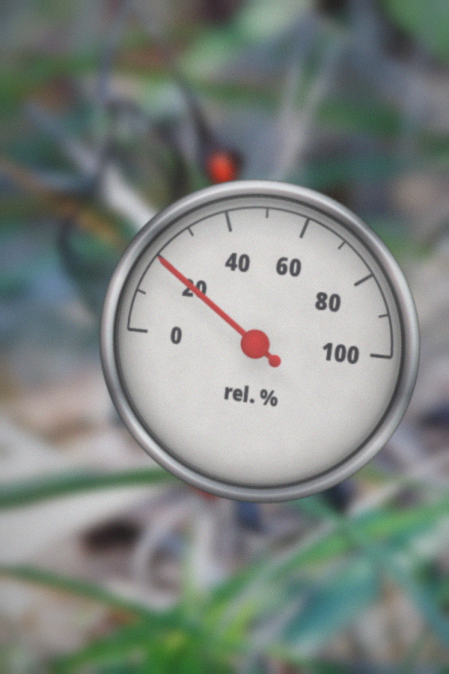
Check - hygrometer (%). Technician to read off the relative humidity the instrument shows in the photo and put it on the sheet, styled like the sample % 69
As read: % 20
